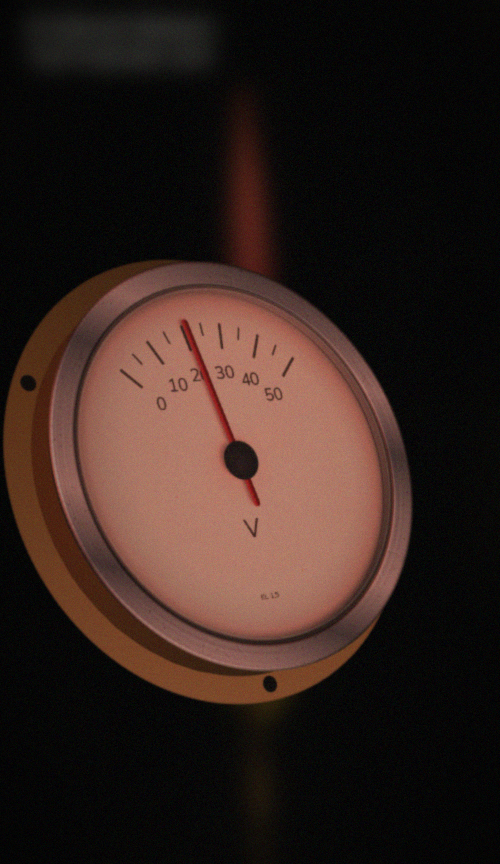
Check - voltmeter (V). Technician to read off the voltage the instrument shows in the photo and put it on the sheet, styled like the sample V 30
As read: V 20
